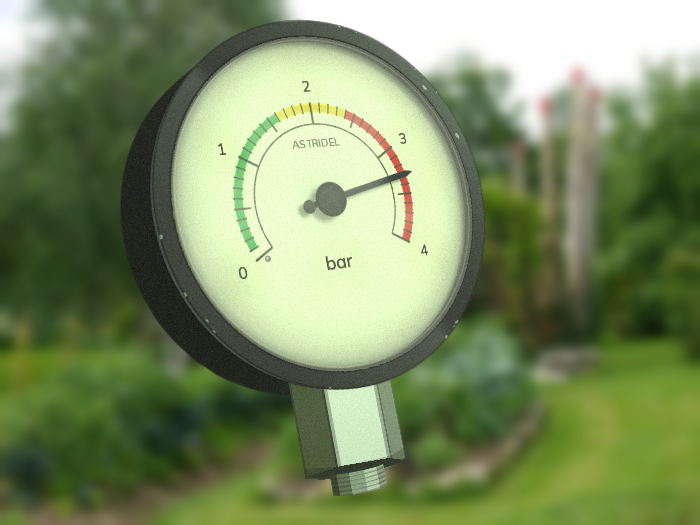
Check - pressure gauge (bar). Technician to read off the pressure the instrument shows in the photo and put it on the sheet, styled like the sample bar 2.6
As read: bar 3.3
